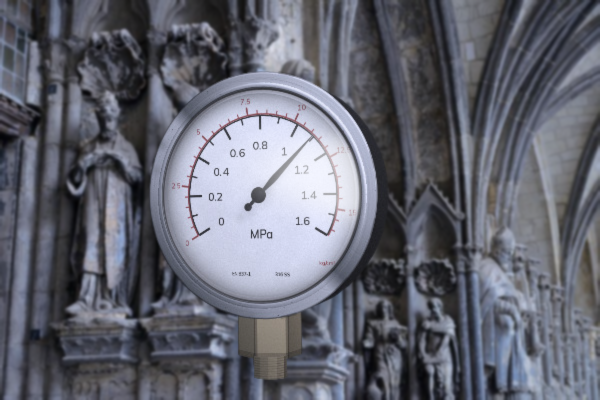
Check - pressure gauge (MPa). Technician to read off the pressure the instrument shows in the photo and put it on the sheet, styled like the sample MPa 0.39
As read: MPa 1.1
